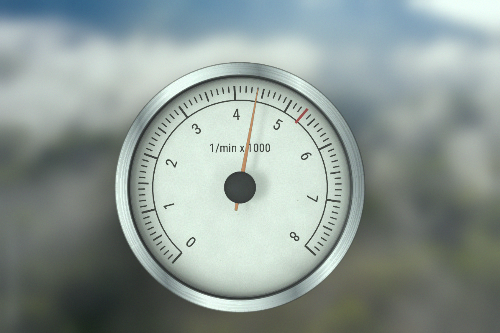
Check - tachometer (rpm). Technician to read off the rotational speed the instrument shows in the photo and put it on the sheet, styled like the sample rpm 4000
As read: rpm 4400
